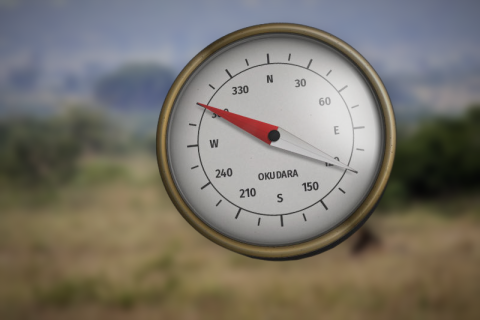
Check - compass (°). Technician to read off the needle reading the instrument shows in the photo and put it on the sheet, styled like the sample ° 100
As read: ° 300
